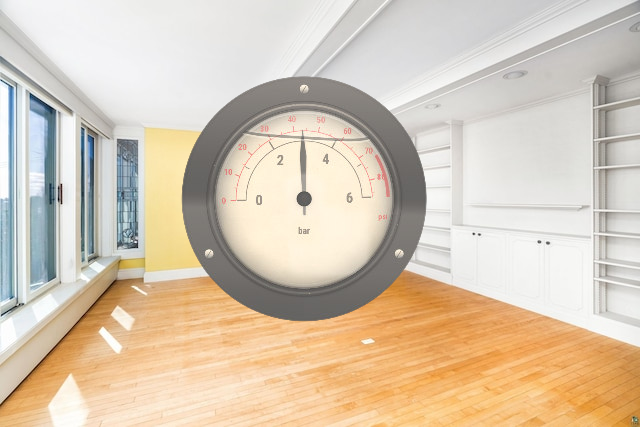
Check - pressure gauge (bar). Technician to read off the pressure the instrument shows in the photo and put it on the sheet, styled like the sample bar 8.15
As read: bar 3
